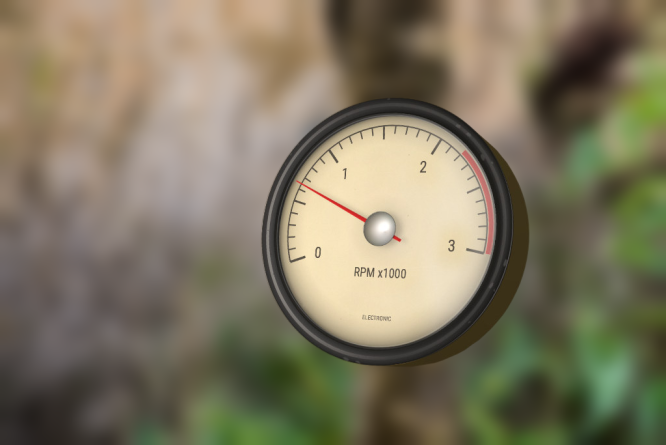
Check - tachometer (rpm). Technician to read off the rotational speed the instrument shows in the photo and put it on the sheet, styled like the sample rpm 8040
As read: rpm 650
